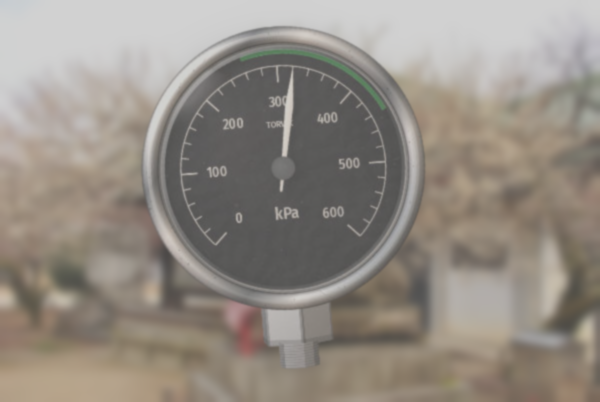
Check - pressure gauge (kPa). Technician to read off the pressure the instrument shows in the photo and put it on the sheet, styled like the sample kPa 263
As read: kPa 320
